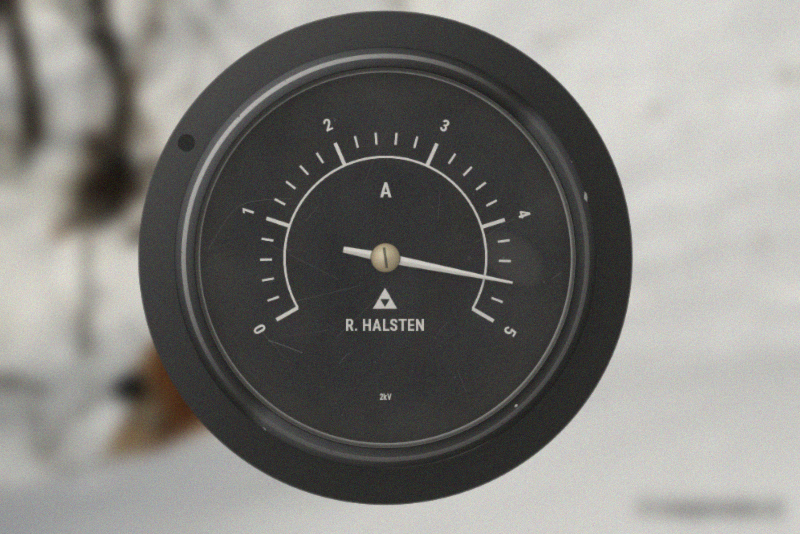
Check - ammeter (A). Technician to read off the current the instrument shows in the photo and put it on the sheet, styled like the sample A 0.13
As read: A 4.6
